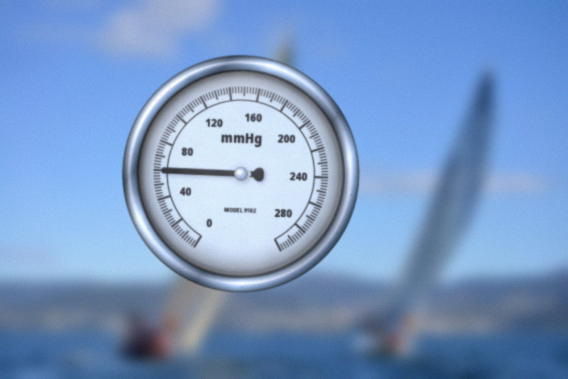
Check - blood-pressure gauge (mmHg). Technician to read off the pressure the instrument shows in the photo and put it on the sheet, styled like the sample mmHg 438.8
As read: mmHg 60
